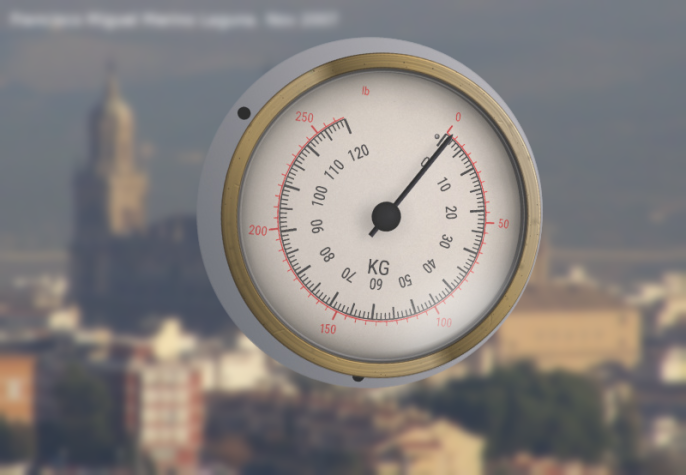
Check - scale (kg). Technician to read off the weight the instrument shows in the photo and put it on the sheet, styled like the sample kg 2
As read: kg 1
